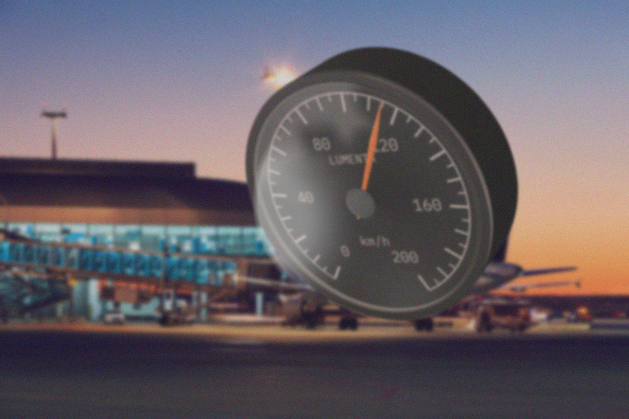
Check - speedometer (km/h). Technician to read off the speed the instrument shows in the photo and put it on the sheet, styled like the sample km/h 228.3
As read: km/h 115
